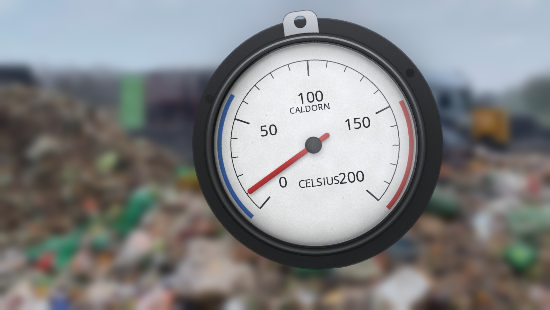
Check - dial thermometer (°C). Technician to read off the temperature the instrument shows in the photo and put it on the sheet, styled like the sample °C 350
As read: °C 10
